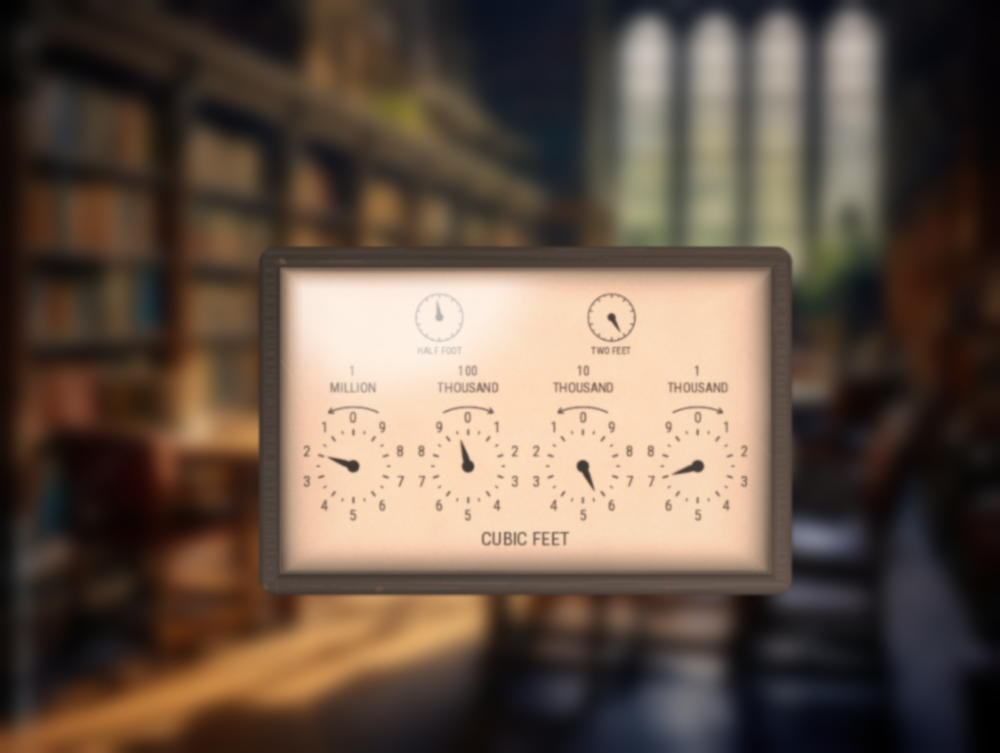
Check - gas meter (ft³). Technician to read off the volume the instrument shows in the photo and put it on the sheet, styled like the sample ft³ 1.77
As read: ft³ 195700
